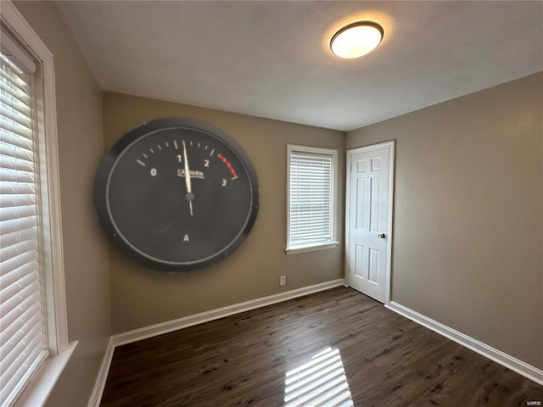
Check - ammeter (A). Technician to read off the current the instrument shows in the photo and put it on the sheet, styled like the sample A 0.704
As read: A 1.2
